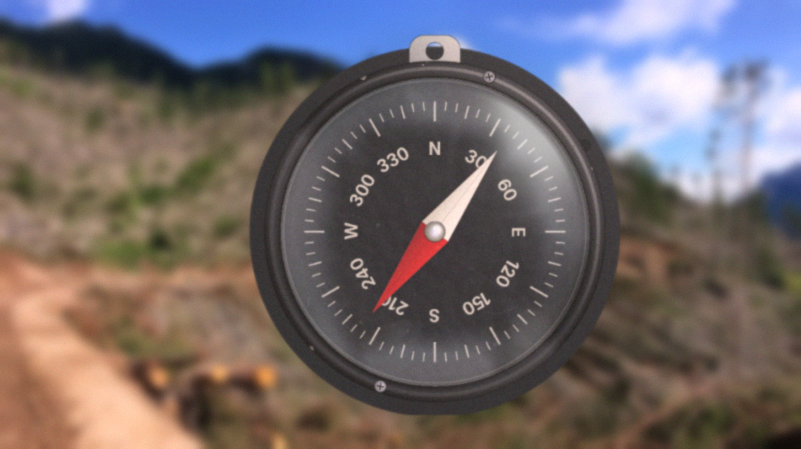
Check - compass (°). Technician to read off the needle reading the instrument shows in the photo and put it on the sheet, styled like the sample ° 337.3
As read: ° 217.5
